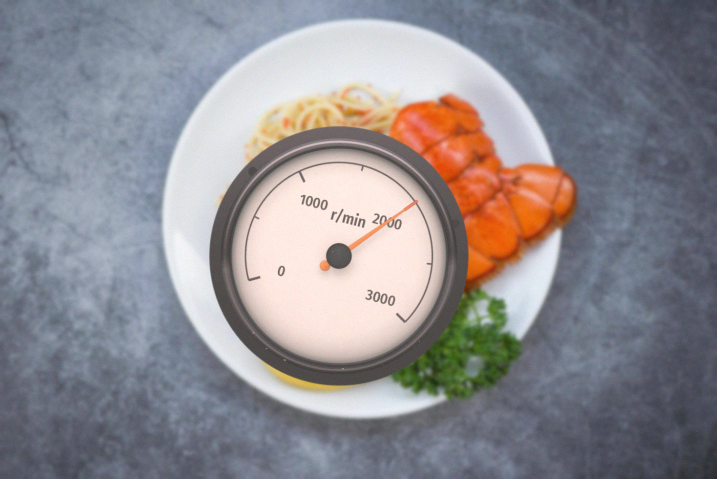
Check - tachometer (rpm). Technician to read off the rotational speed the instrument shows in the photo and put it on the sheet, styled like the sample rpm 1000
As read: rpm 2000
